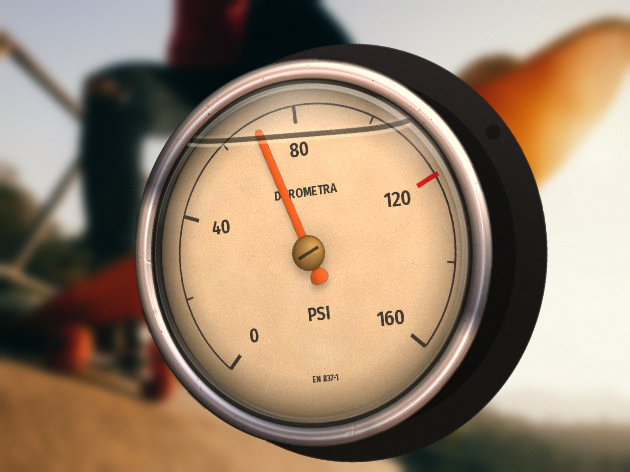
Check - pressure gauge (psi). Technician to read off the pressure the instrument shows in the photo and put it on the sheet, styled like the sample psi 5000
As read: psi 70
